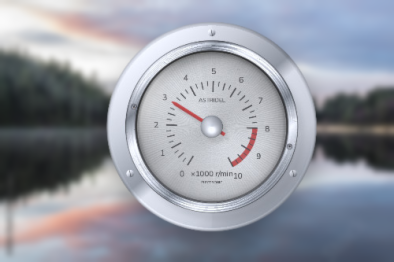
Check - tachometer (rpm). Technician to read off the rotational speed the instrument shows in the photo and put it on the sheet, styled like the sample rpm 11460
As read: rpm 3000
